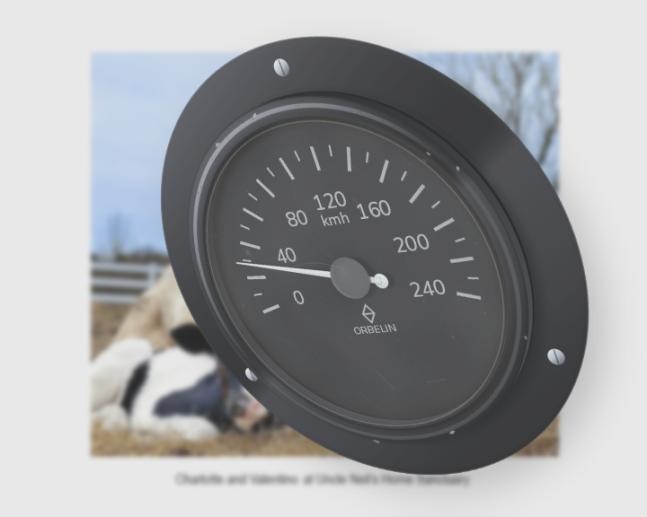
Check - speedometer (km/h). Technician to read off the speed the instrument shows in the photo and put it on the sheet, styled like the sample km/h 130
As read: km/h 30
